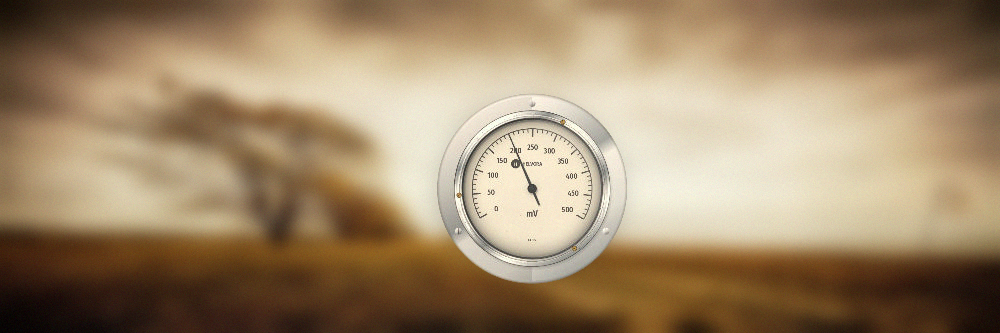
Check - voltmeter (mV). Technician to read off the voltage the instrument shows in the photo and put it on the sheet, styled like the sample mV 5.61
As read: mV 200
